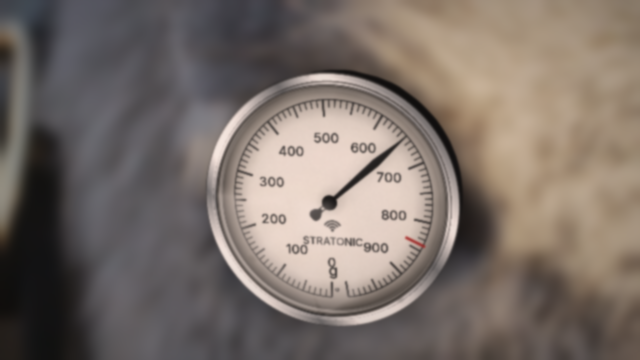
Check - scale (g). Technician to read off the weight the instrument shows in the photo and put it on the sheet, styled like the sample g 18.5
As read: g 650
